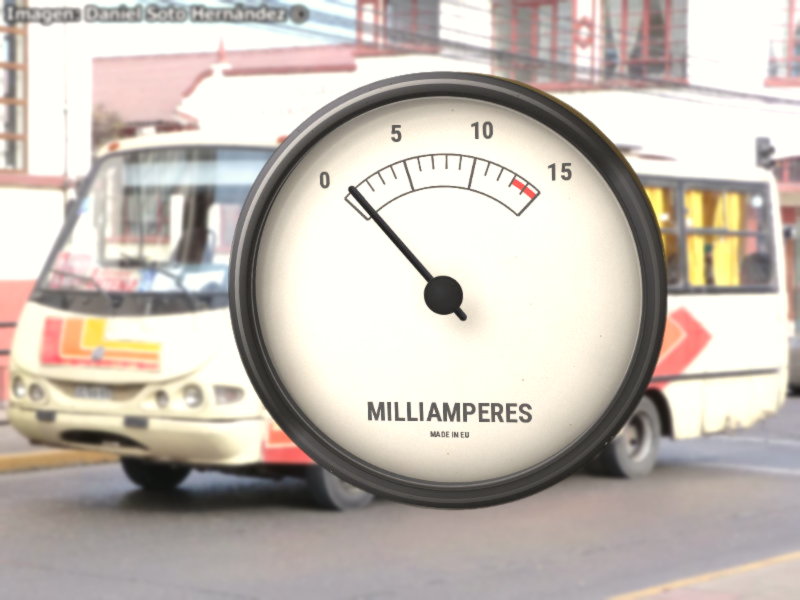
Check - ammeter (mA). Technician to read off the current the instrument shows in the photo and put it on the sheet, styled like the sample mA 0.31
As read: mA 1
